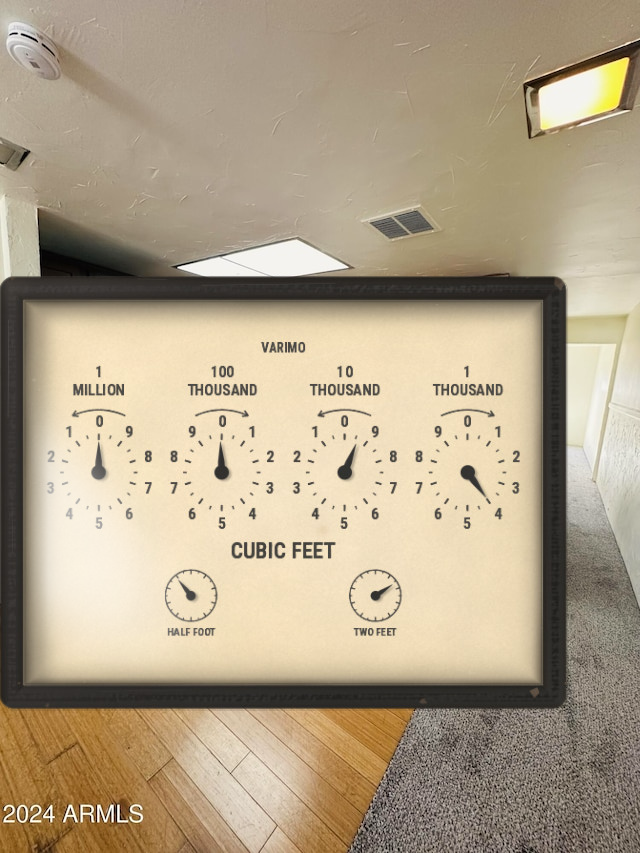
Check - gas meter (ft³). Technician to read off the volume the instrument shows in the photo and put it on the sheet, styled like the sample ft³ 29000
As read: ft³ 999400
